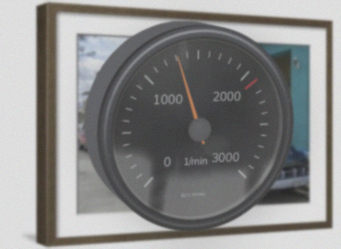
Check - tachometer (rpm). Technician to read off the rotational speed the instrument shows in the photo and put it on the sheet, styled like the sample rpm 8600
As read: rpm 1300
